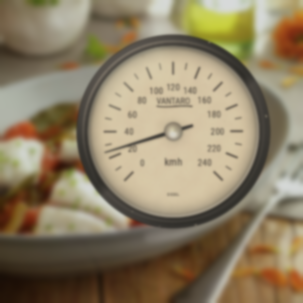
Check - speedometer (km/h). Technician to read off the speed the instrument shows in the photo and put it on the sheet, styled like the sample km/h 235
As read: km/h 25
